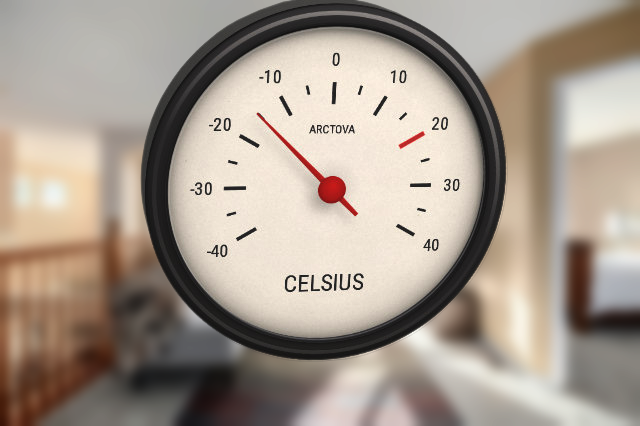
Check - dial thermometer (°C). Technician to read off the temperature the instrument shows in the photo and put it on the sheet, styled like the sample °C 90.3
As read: °C -15
